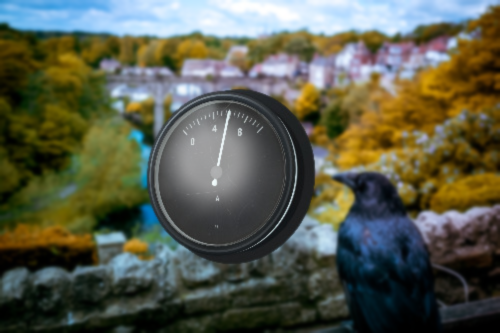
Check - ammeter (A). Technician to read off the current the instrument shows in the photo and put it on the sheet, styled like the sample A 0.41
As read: A 6
